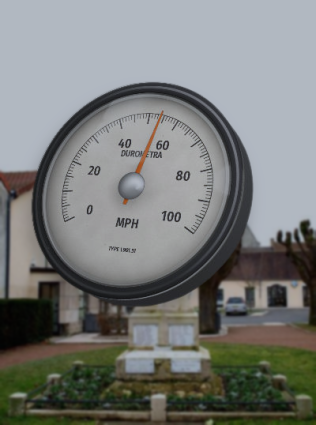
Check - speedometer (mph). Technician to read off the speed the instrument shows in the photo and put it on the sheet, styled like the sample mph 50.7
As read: mph 55
